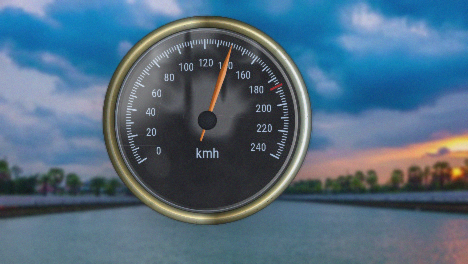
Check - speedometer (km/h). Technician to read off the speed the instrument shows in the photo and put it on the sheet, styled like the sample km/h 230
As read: km/h 140
